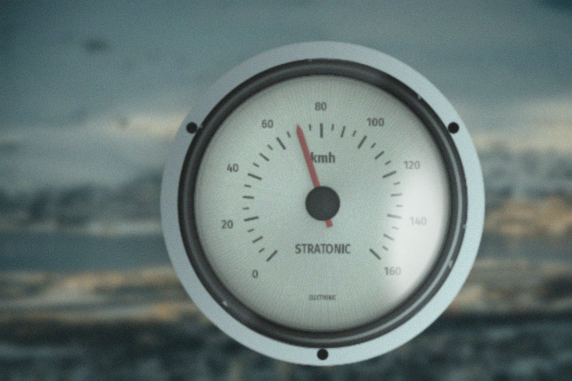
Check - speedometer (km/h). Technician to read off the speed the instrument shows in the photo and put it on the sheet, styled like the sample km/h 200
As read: km/h 70
